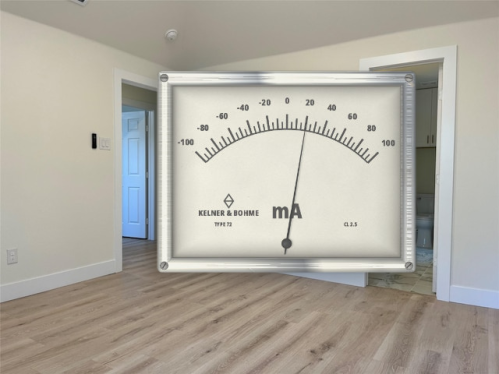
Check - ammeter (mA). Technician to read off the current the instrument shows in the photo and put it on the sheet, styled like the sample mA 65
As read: mA 20
